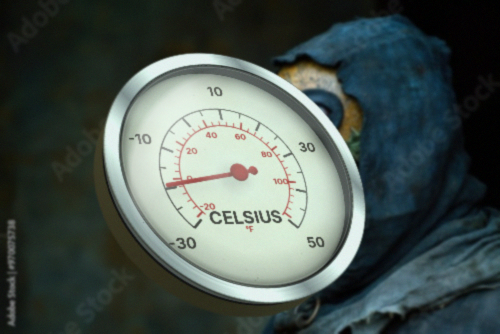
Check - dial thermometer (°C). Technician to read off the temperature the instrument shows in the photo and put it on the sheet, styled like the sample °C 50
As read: °C -20
